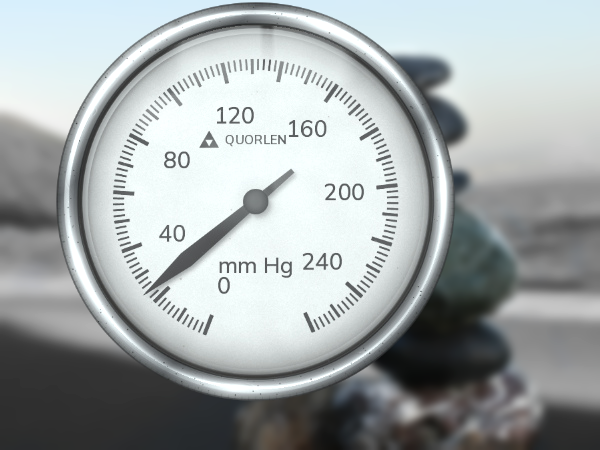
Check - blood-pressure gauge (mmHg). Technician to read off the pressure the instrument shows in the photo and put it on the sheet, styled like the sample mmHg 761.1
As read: mmHg 24
